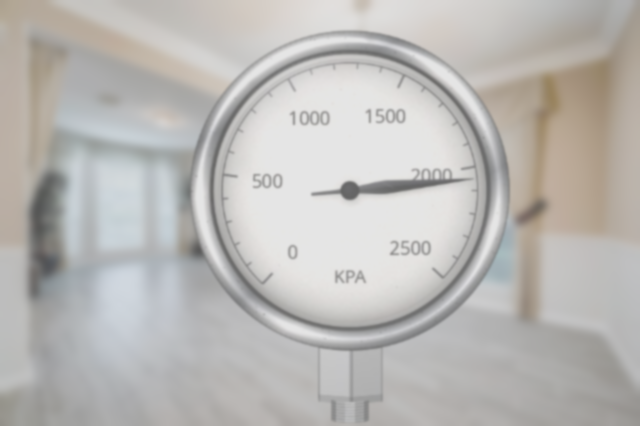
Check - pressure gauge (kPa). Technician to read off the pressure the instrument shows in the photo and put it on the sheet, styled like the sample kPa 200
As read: kPa 2050
